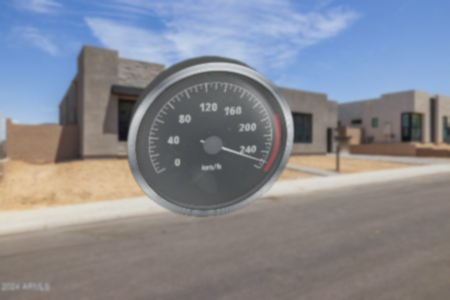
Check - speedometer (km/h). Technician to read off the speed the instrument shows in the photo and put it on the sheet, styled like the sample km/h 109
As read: km/h 250
